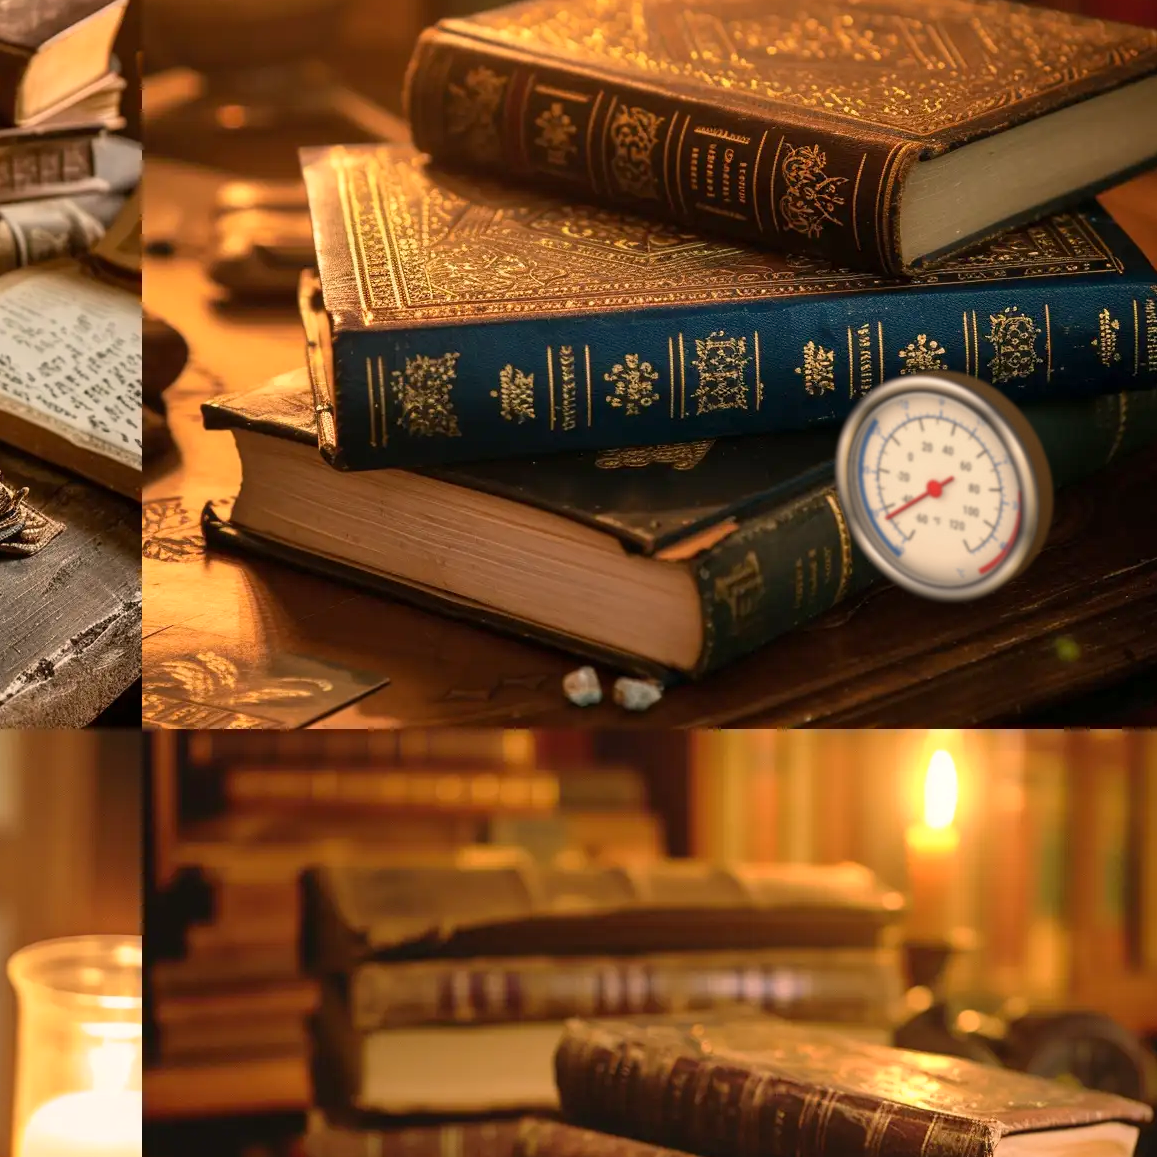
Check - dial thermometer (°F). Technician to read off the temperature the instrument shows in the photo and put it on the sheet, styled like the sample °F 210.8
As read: °F -45
